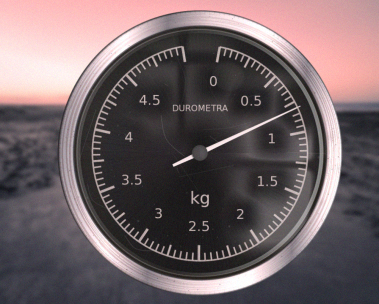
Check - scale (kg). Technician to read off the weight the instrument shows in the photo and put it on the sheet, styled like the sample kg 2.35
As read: kg 0.8
